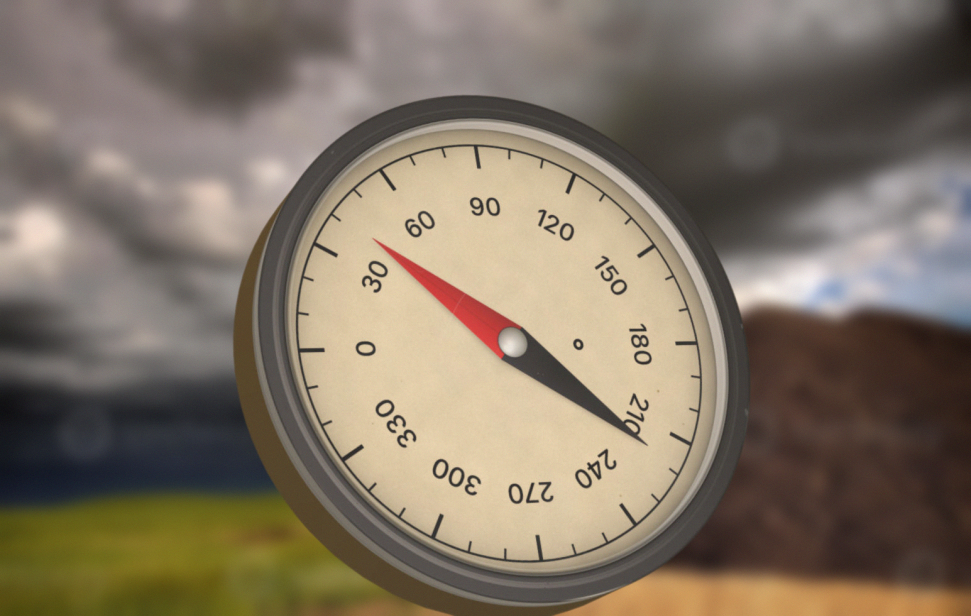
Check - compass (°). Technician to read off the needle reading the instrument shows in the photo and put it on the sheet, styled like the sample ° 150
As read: ° 40
